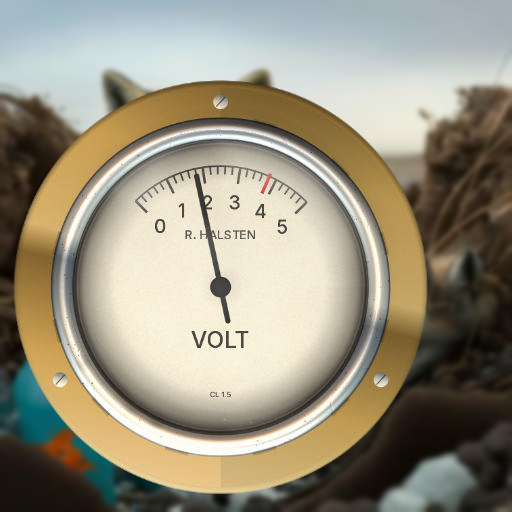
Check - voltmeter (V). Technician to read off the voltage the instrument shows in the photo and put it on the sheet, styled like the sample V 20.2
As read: V 1.8
